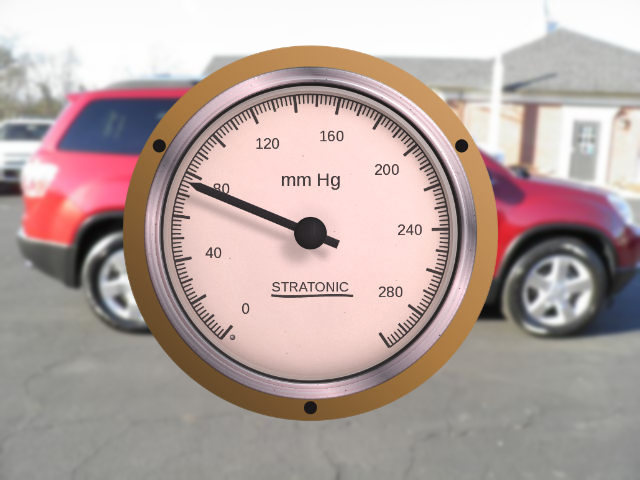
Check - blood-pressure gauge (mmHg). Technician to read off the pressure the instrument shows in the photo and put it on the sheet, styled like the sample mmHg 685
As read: mmHg 76
